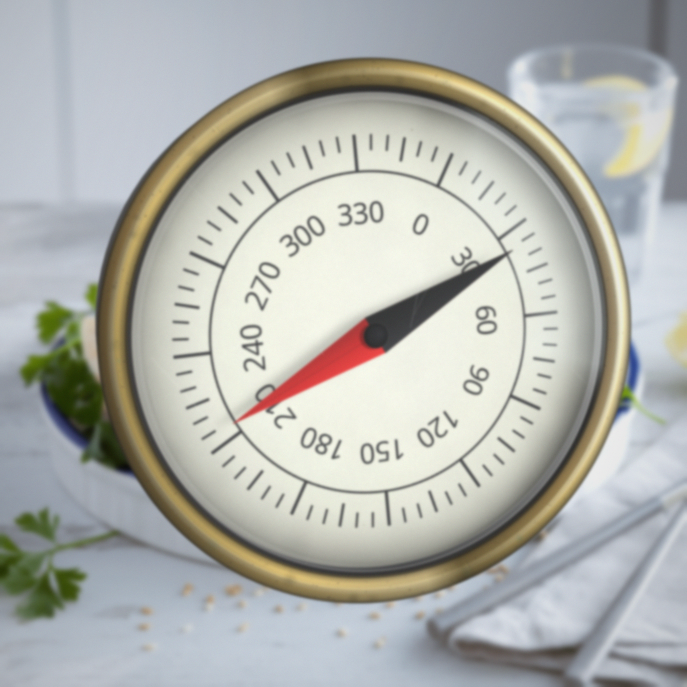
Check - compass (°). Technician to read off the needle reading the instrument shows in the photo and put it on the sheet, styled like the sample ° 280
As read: ° 215
